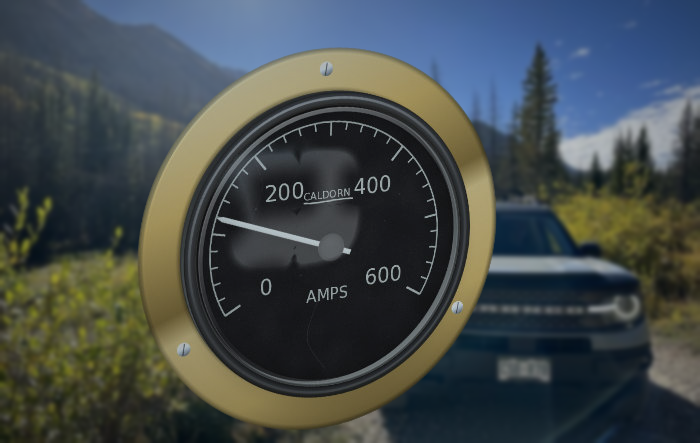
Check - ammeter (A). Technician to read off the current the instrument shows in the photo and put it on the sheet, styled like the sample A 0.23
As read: A 120
